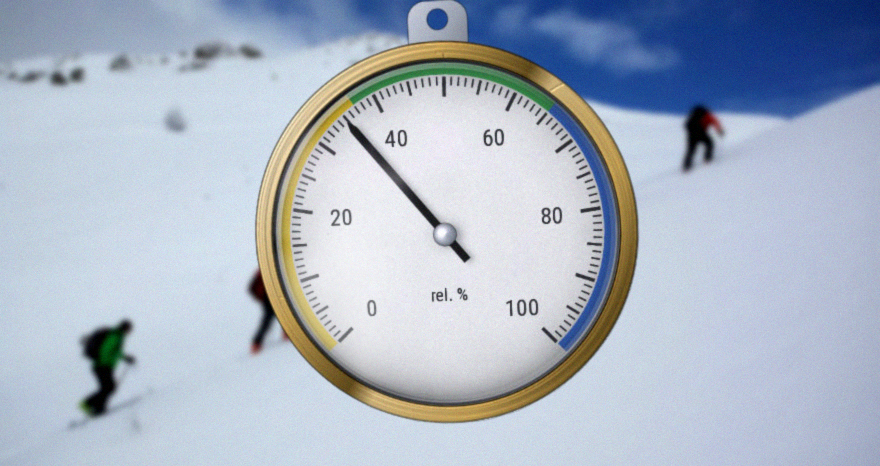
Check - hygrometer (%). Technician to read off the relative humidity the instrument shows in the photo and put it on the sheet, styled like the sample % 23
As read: % 35
